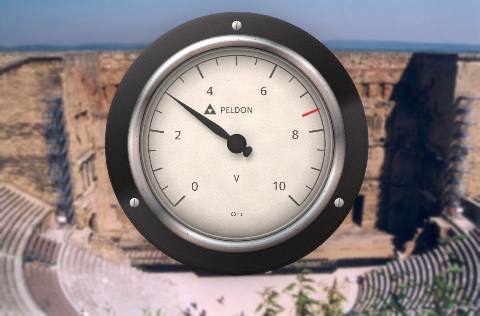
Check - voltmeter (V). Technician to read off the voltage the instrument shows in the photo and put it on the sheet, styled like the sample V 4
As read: V 3
